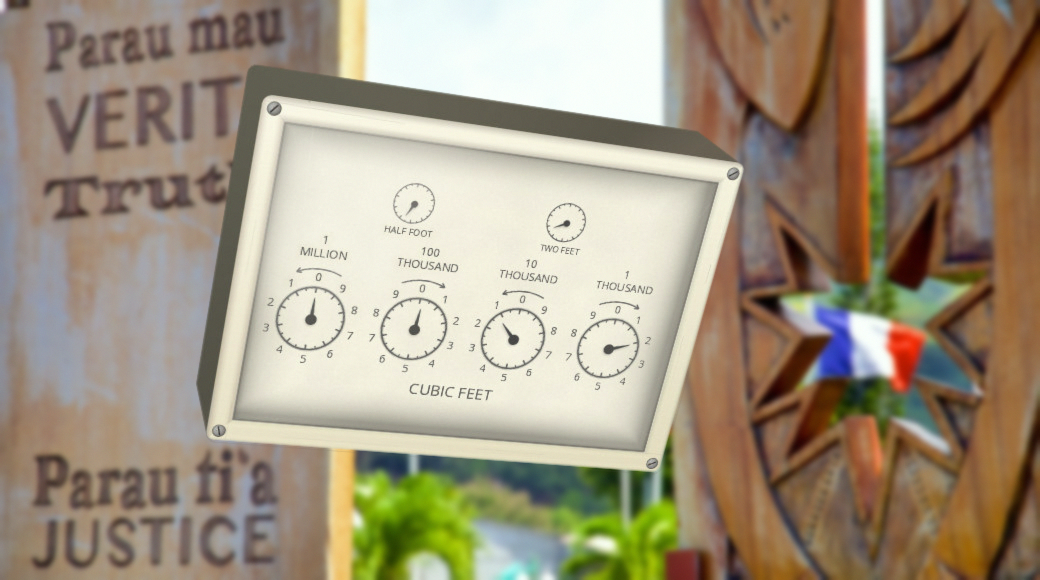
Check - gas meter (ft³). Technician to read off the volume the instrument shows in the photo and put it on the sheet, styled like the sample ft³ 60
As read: ft³ 1200
